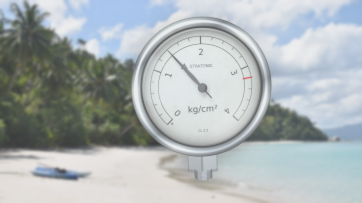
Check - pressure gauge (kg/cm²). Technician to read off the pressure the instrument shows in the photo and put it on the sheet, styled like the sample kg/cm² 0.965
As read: kg/cm² 1.4
